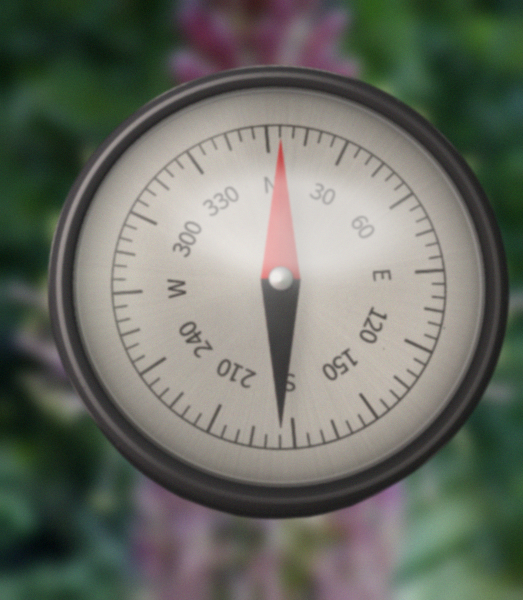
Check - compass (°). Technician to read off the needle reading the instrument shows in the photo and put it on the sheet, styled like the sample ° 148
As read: ° 5
